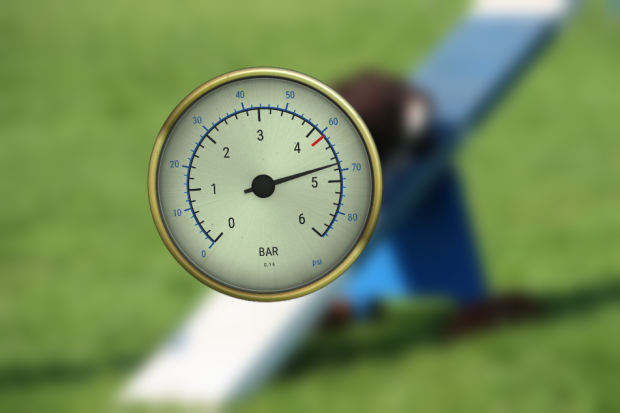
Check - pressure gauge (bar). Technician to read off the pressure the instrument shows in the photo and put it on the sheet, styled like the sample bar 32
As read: bar 4.7
